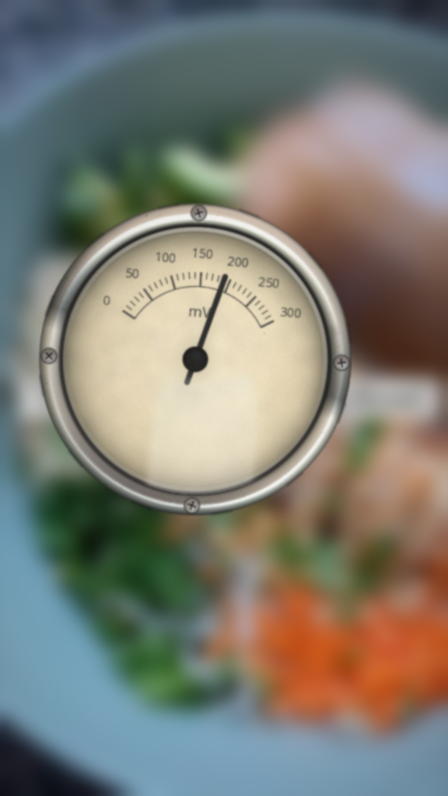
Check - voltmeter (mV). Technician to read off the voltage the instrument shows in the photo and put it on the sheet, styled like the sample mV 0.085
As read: mV 190
